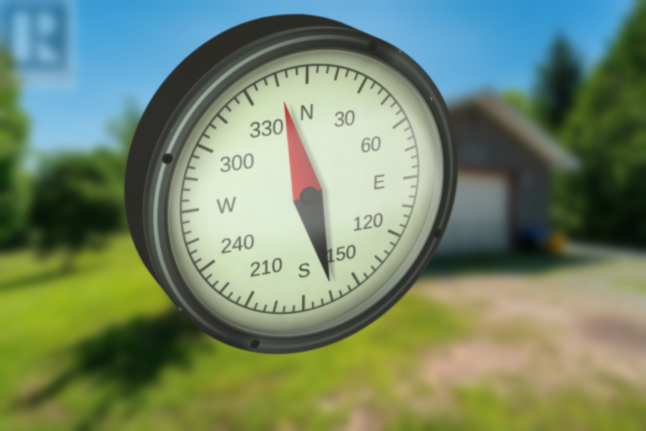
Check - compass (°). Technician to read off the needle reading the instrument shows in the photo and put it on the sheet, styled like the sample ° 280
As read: ° 345
